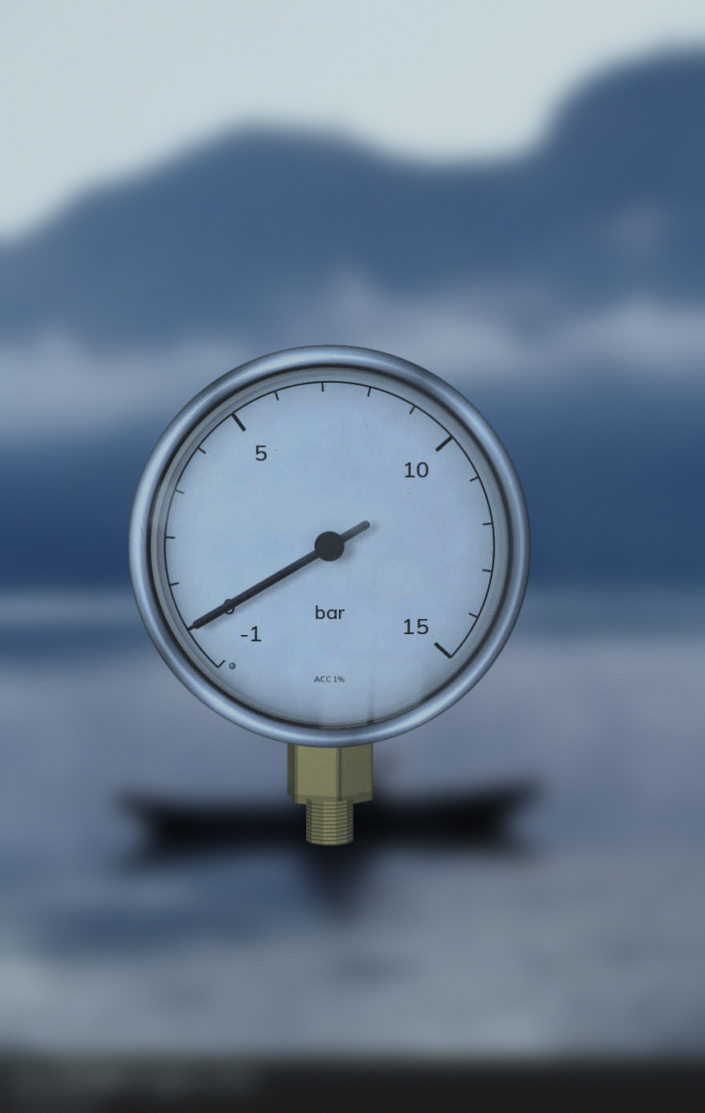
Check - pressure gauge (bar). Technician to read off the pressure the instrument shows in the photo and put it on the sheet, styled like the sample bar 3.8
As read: bar 0
